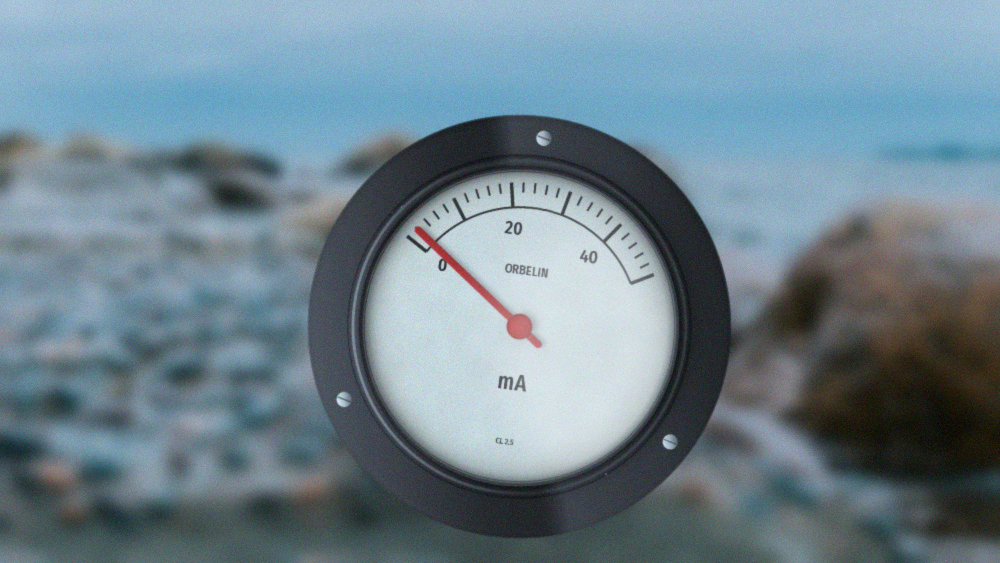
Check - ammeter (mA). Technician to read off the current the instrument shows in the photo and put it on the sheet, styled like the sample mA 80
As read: mA 2
